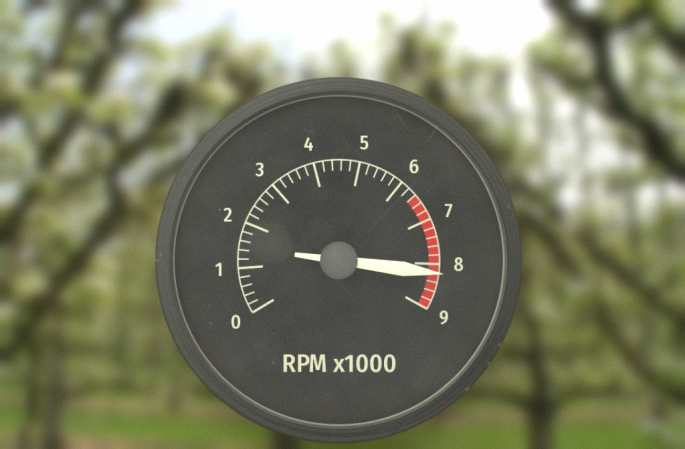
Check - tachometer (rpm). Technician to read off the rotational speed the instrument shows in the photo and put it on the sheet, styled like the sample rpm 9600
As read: rpm 8200
